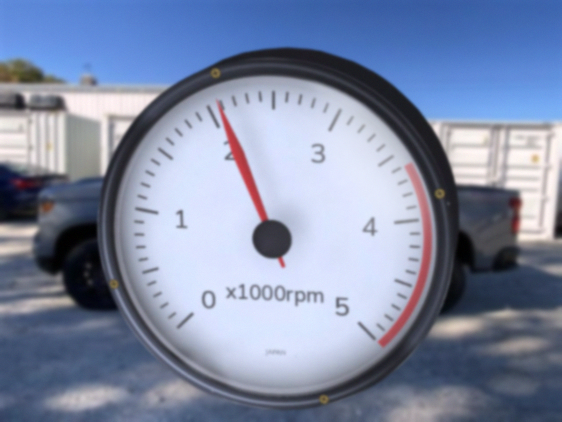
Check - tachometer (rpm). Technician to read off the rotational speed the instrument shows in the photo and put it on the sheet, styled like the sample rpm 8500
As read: rpm 2100
